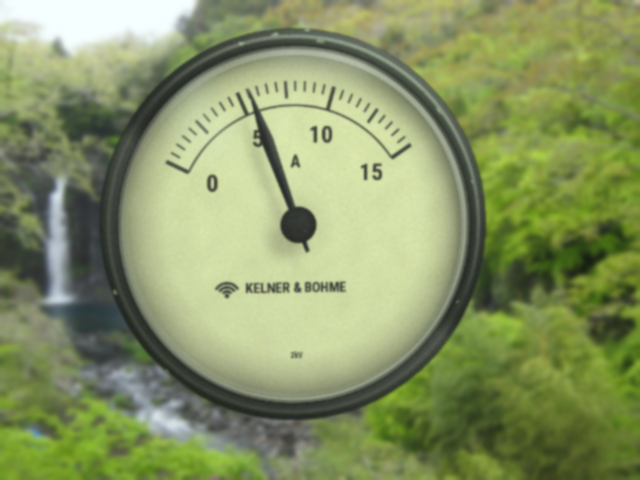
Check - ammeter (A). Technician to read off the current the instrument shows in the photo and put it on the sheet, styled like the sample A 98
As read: A 5.5
